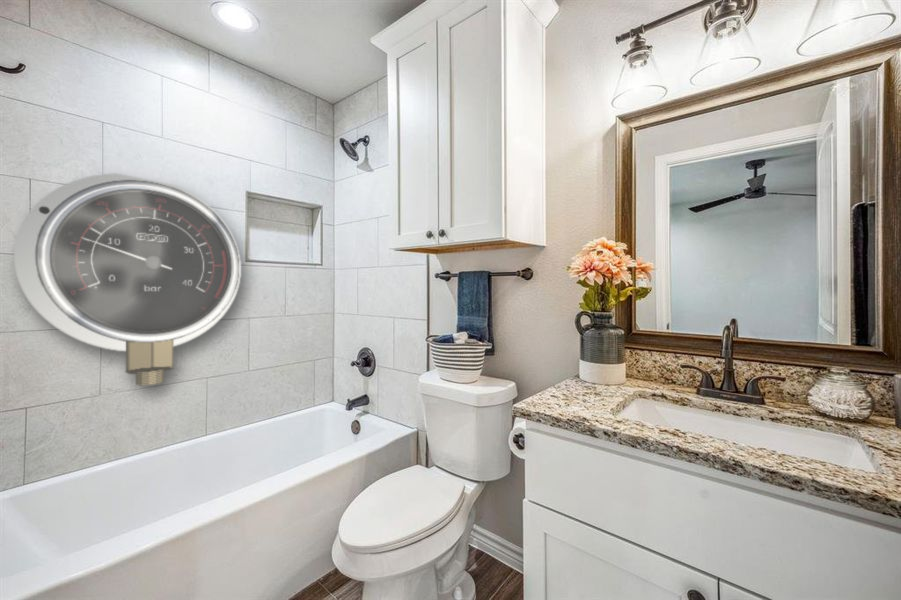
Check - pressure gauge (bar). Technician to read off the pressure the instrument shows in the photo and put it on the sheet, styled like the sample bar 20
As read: bar 8
